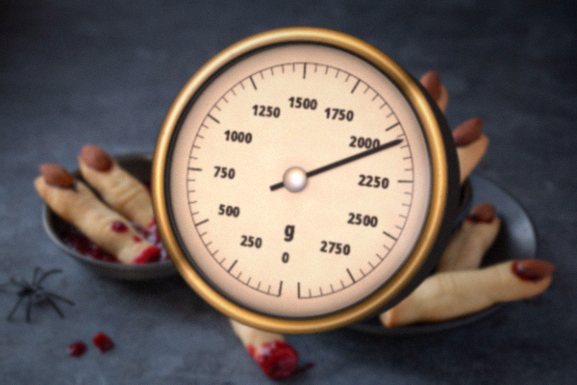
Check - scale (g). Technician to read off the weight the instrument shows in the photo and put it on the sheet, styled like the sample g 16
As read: g 2075
